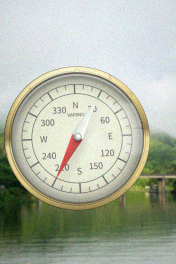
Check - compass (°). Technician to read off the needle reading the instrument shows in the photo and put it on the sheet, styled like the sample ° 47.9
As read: ° 210
